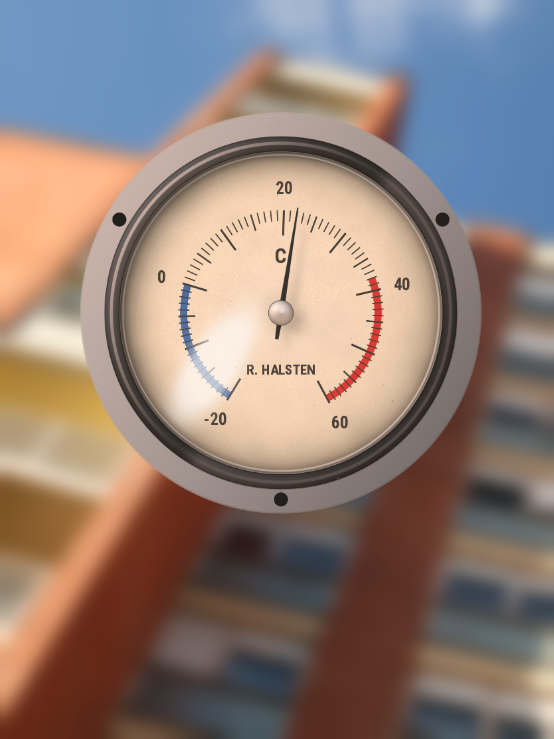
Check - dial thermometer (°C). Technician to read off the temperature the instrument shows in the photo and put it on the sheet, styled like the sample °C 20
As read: °C 22
